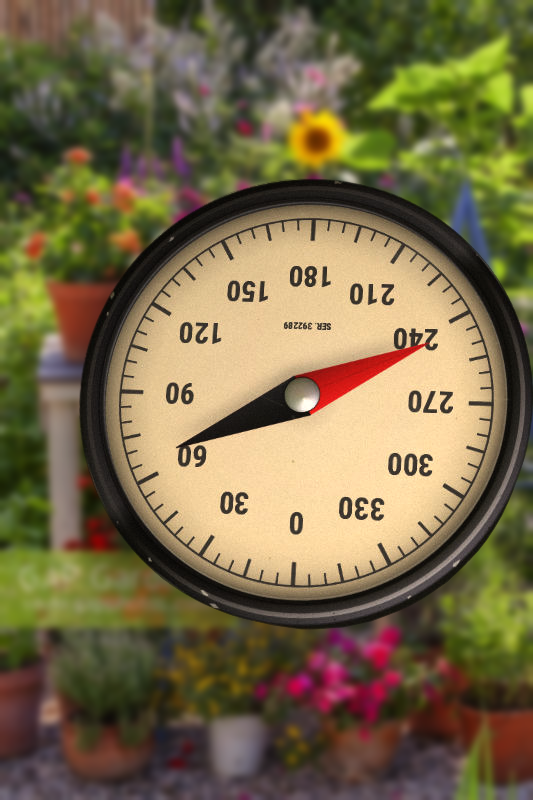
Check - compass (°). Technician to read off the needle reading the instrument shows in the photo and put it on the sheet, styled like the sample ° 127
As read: ° 245
